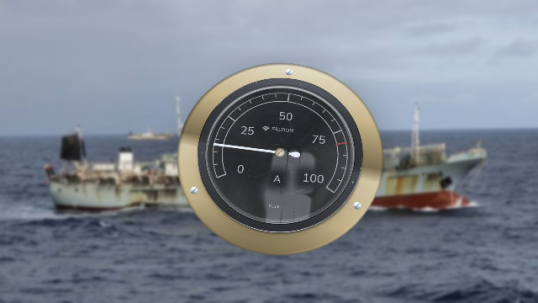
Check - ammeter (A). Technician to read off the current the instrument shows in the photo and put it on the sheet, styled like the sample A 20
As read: A 12.5
